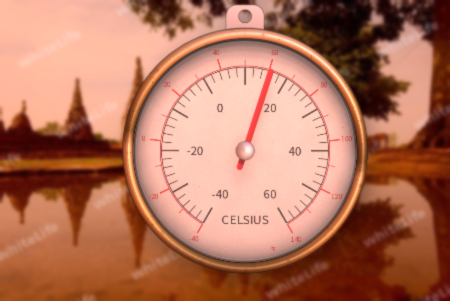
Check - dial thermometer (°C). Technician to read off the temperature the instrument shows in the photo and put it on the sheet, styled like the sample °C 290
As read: °C 16
